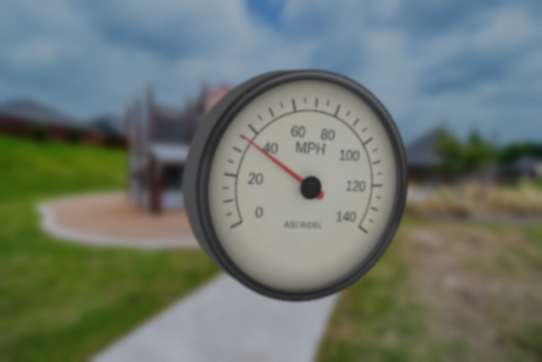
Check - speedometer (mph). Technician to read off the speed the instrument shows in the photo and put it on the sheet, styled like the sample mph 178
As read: mph 35
